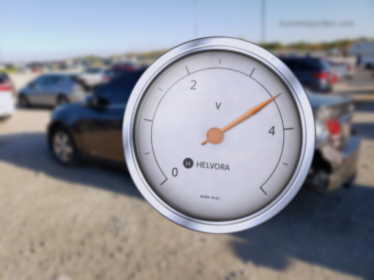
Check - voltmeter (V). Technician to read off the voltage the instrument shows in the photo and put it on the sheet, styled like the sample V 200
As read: V 3.5
